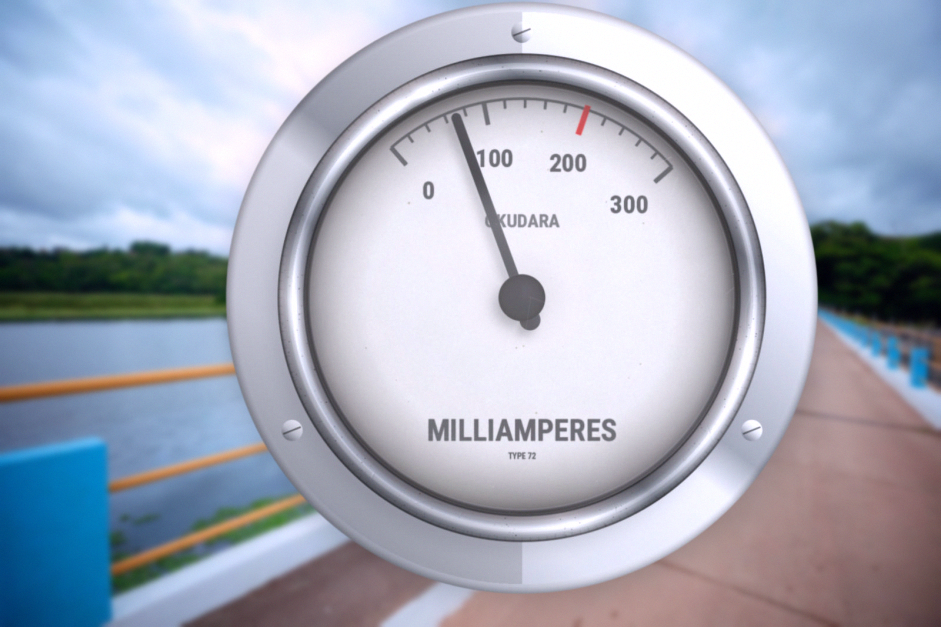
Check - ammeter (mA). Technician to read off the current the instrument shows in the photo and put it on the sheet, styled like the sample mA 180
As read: mA 70
